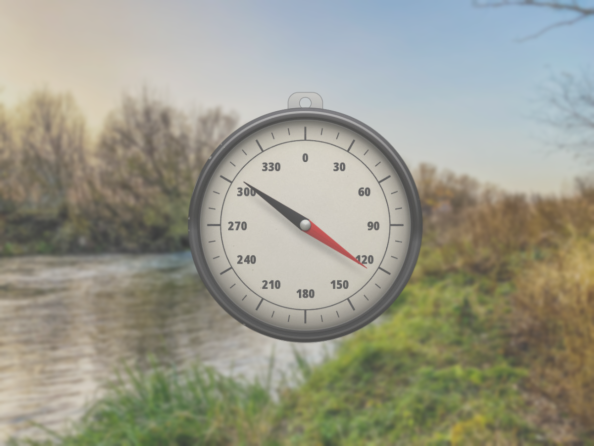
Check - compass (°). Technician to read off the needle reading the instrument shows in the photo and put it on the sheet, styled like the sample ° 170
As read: ° 125
